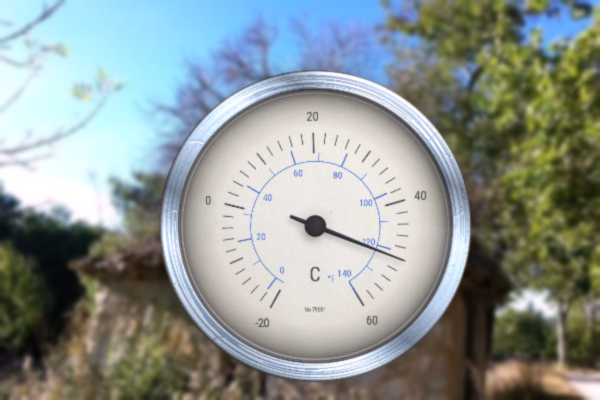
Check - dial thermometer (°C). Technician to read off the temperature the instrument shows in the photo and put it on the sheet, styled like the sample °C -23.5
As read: °C 50
